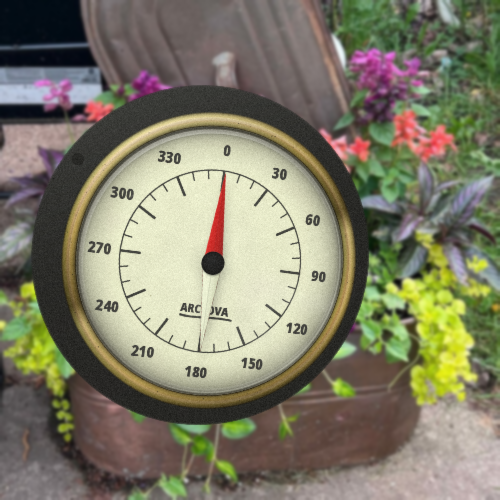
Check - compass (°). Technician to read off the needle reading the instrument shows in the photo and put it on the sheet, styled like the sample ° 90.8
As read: ° 0
